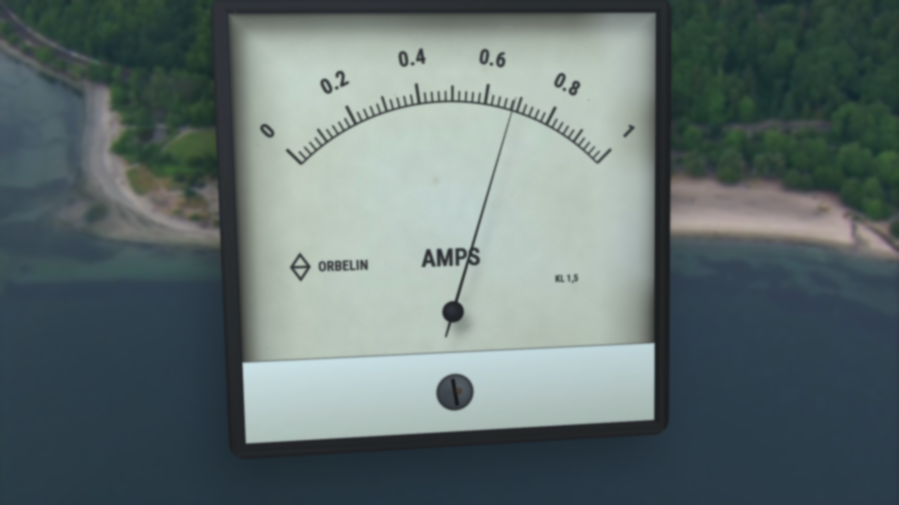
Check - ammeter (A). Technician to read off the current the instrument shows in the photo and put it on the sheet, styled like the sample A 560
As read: A 0.68
